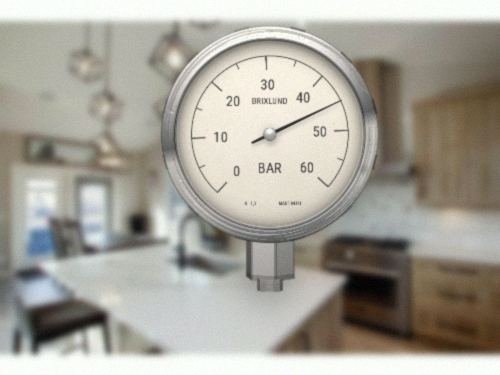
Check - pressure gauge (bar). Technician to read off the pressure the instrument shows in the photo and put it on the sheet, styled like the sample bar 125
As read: bar 45
